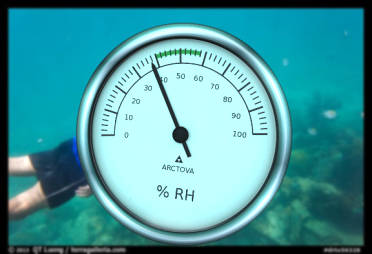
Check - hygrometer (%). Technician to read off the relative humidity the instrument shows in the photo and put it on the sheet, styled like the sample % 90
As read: % 38
